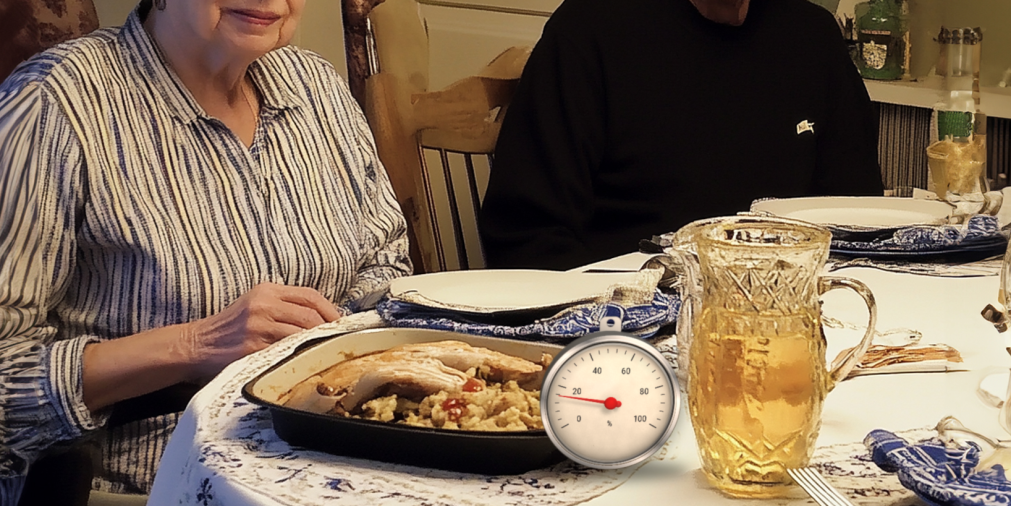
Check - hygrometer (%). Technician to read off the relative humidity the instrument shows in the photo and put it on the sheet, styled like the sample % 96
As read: % 16
